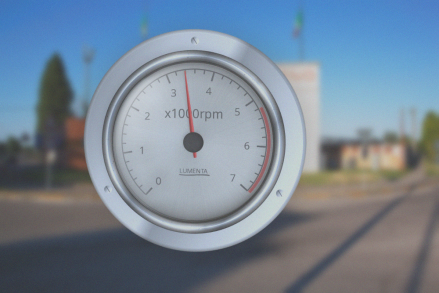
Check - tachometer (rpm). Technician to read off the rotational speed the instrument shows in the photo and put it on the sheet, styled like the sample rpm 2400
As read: rpm 3400
